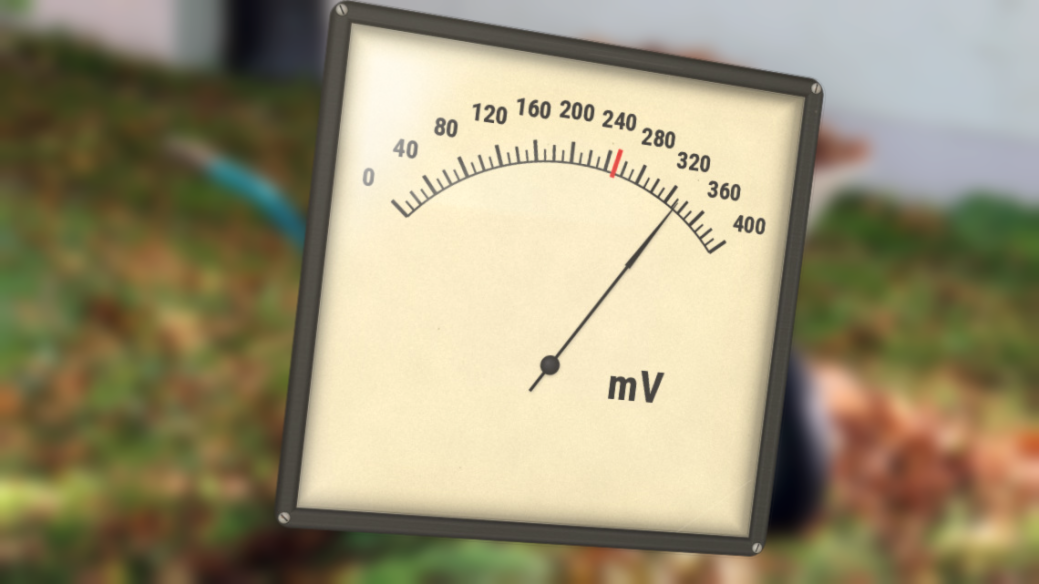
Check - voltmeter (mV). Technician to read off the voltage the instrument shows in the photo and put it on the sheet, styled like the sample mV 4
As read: mV 330
